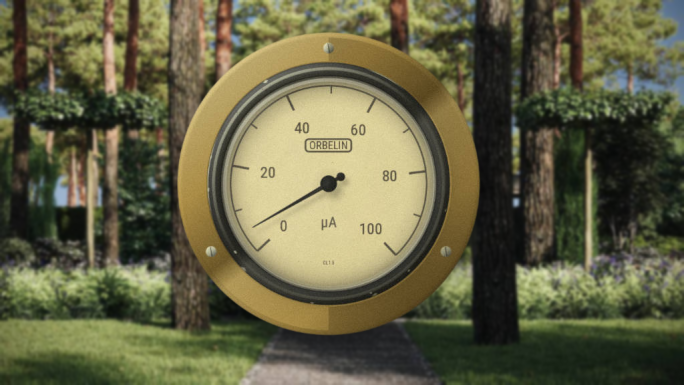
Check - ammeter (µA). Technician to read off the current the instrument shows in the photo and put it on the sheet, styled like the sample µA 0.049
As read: µA 5
